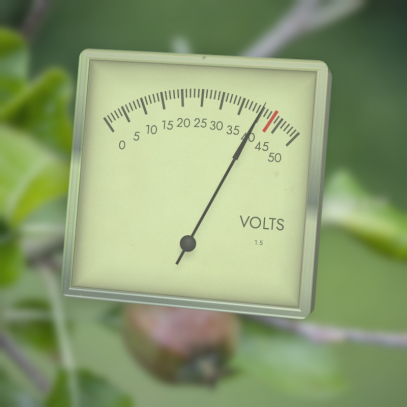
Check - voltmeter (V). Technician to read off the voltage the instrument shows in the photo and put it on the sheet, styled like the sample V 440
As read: V 40
